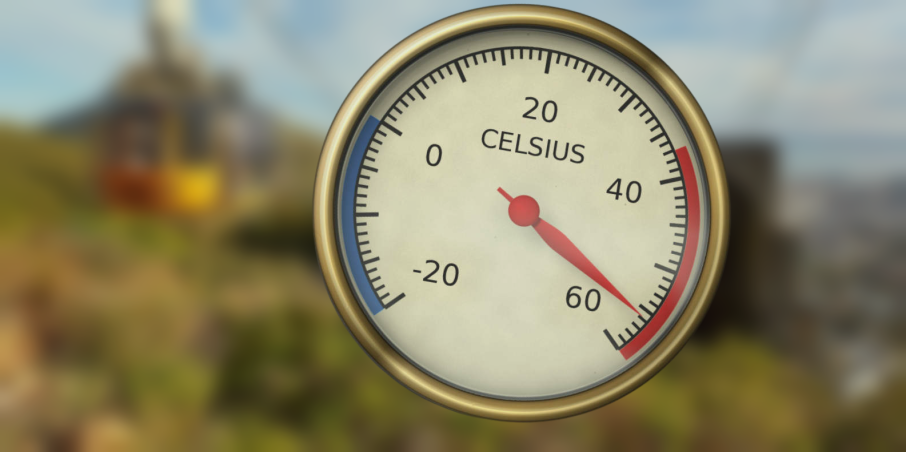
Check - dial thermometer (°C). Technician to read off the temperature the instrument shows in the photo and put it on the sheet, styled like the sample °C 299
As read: °C 56
